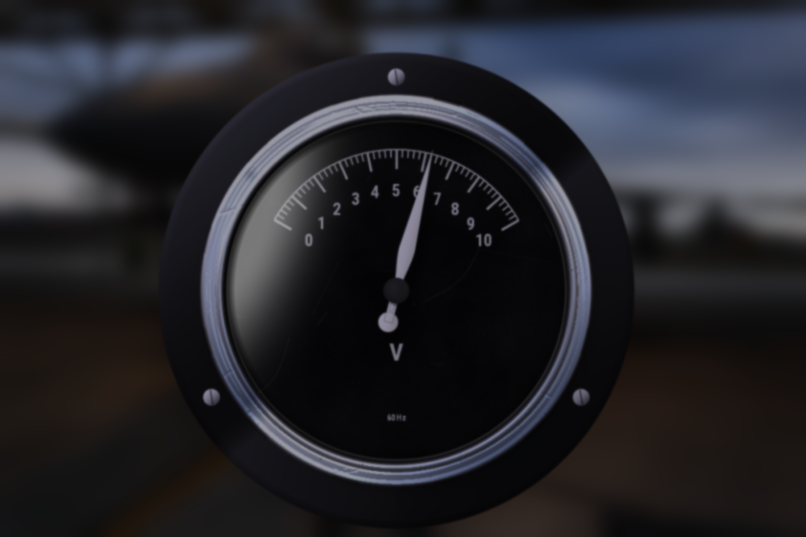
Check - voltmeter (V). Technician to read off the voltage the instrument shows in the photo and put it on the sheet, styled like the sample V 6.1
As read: V 6.2
